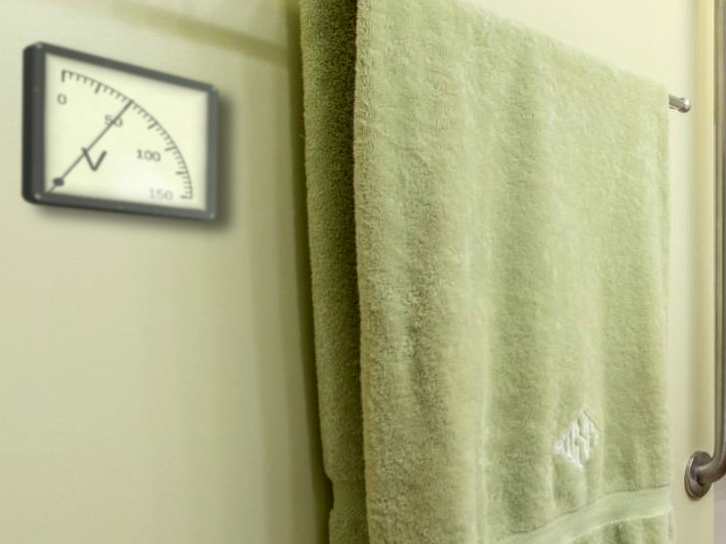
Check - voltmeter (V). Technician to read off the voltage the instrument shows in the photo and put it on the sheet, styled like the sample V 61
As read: V 50
